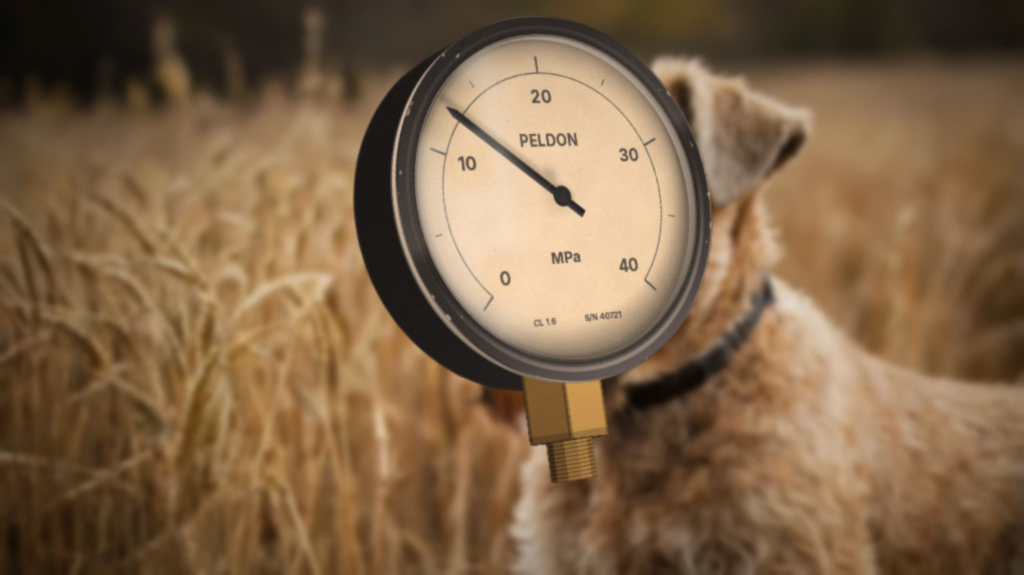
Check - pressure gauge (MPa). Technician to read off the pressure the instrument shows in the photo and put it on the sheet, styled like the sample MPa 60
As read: MPa 12.5
